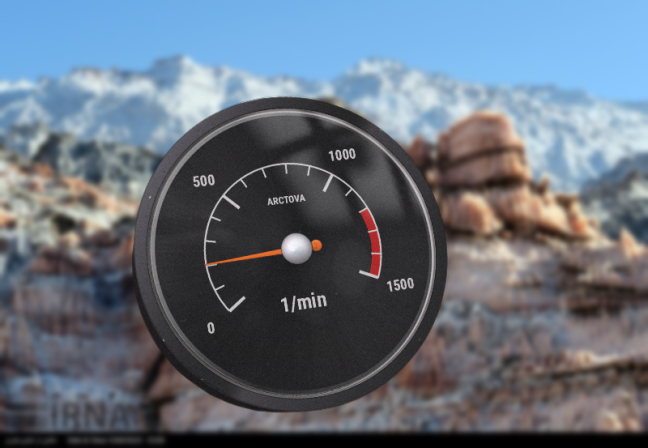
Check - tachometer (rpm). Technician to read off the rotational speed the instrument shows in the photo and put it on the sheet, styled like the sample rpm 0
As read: rpm 200
